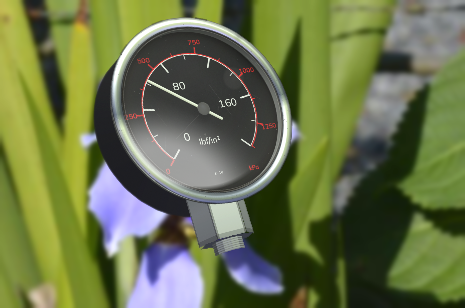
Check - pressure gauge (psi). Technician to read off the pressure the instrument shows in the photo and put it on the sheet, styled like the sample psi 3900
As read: psi 60
